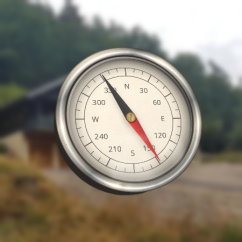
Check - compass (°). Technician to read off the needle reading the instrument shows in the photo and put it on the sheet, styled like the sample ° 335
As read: ° 150
